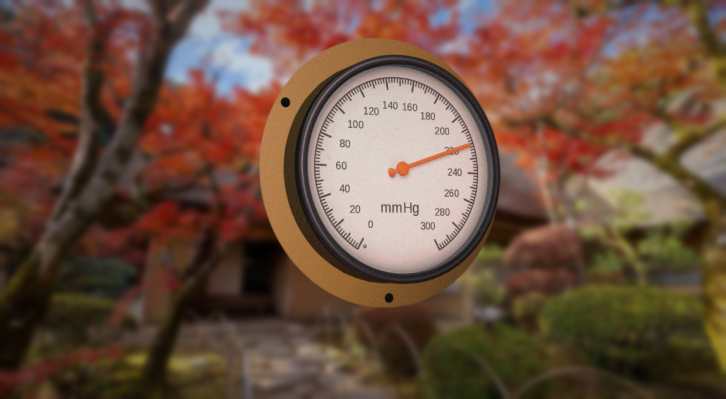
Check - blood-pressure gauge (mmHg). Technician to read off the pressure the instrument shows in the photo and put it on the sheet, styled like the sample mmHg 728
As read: mmHg 220
